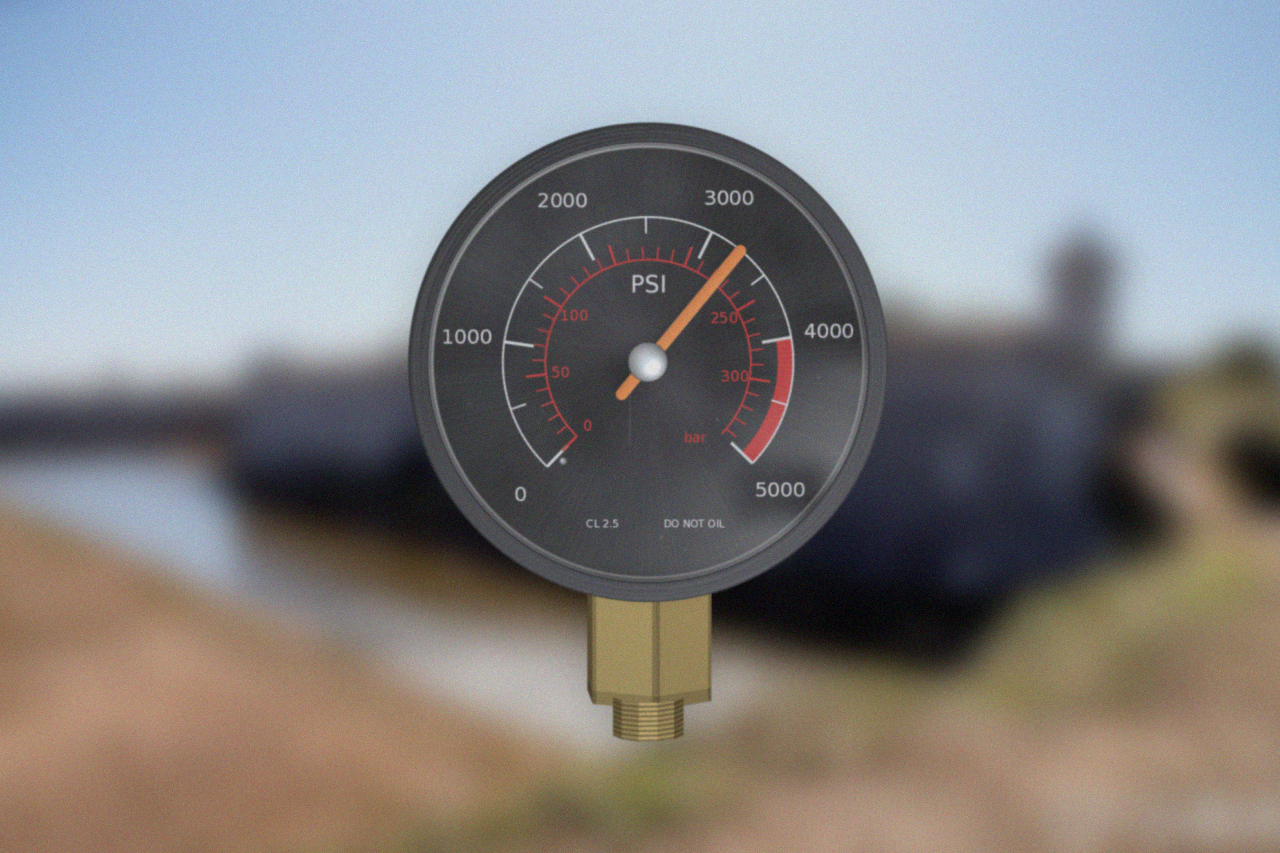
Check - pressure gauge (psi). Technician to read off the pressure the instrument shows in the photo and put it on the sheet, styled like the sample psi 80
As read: psi 3250
